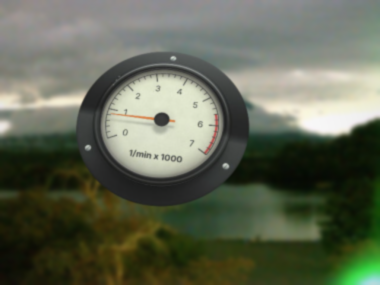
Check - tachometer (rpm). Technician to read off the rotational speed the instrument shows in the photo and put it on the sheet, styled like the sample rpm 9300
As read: rpm 800
